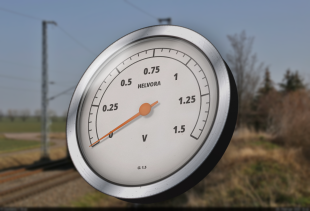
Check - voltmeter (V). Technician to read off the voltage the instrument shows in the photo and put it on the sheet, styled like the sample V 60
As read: V 0
